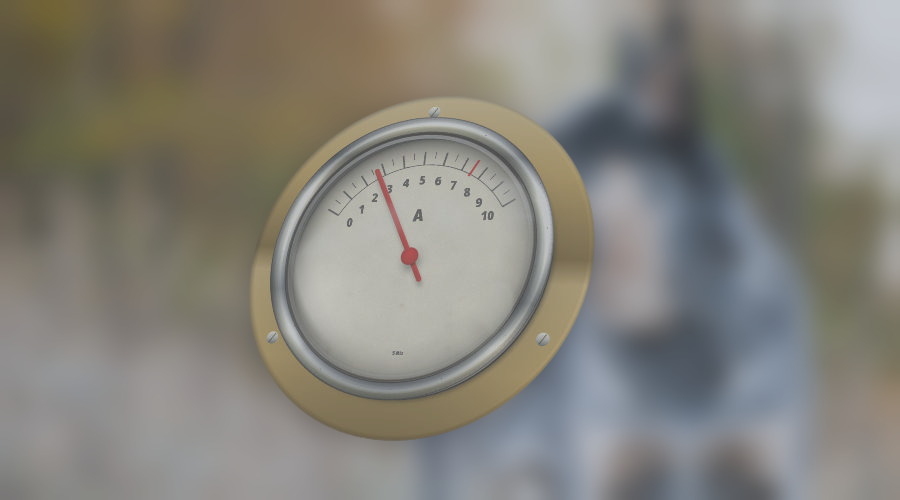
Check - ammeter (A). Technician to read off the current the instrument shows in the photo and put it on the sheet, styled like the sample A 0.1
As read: A 2.75
